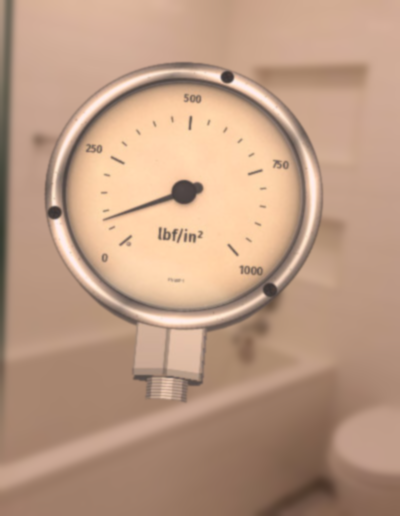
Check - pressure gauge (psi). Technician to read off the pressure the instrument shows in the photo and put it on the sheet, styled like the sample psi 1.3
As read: psi 75
